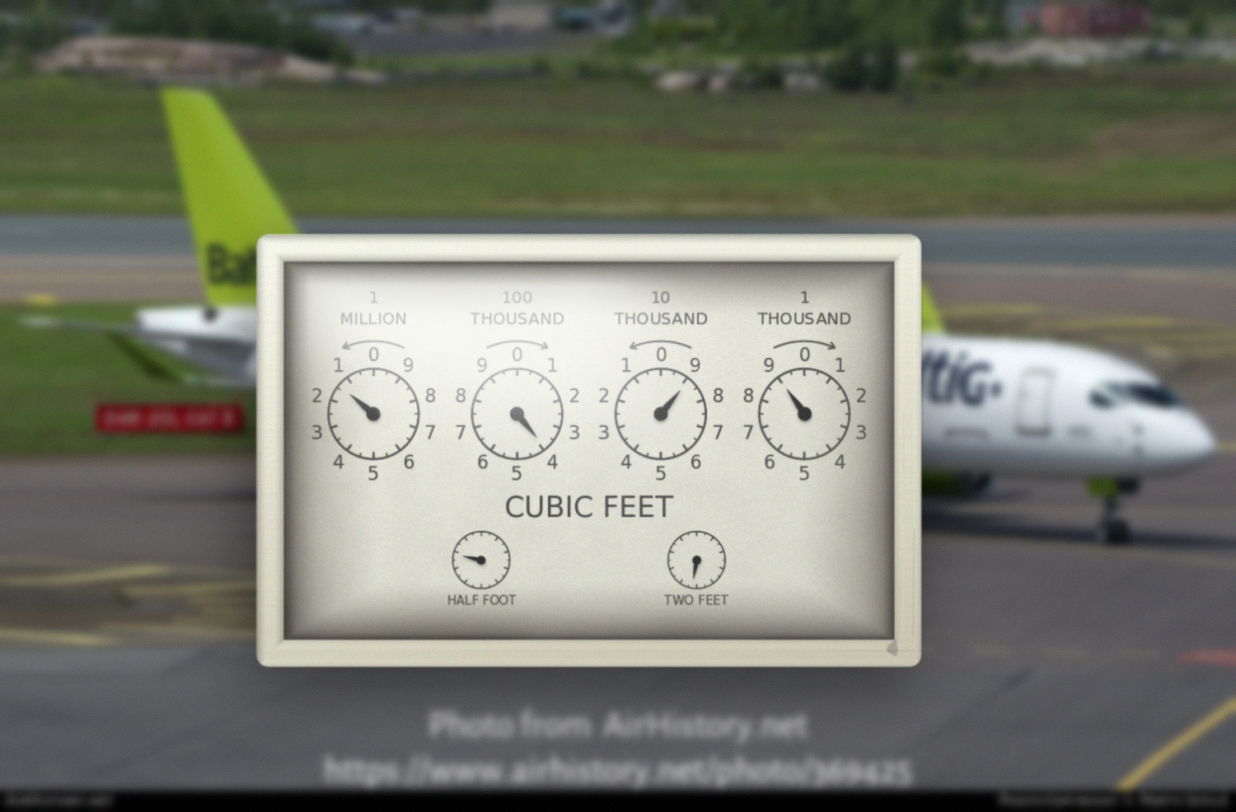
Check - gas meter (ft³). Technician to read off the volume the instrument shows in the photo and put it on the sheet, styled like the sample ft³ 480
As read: ft³ 138900
